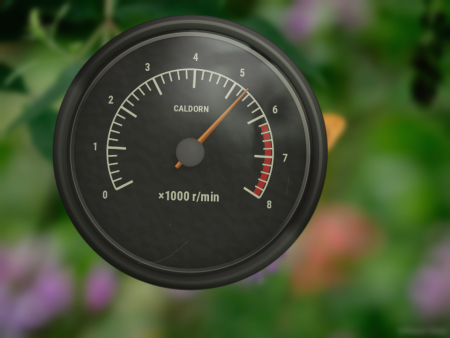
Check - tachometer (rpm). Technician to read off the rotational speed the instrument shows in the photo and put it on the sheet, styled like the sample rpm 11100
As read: rpm 5300
